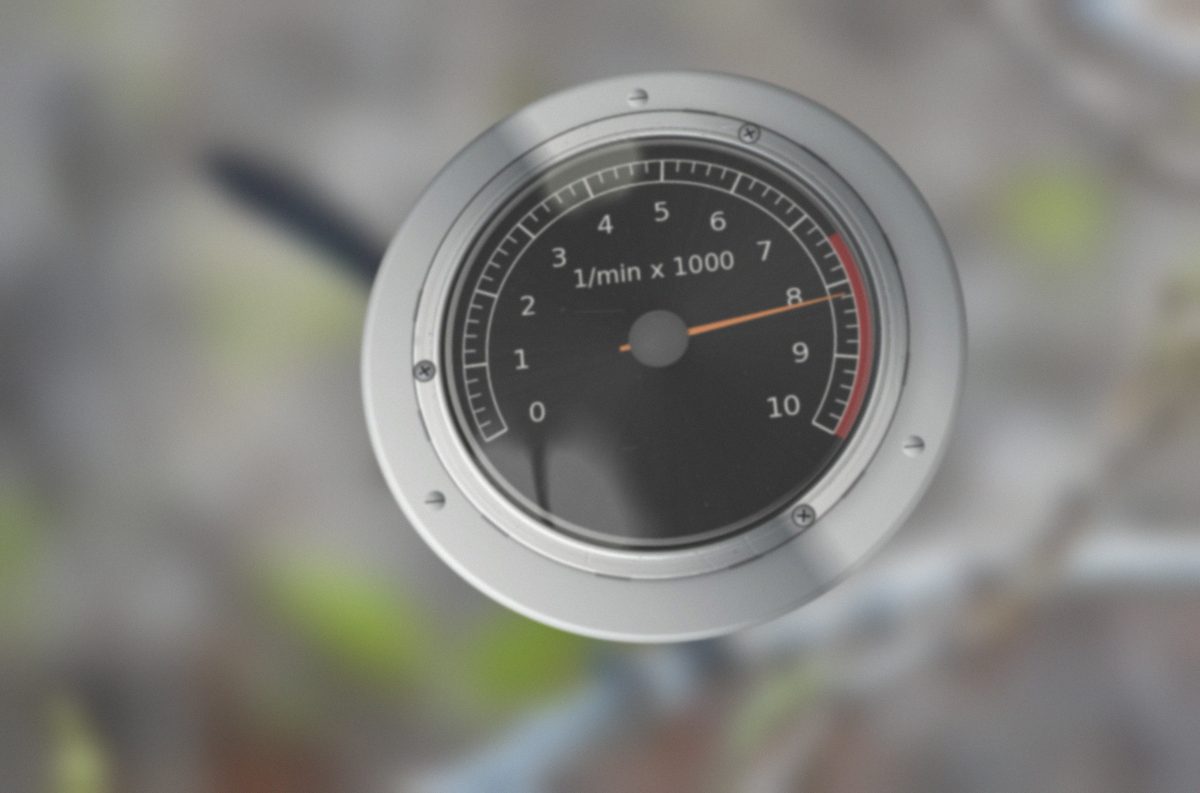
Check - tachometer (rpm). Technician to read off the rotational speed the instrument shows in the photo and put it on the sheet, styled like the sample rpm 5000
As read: rpm 8200
